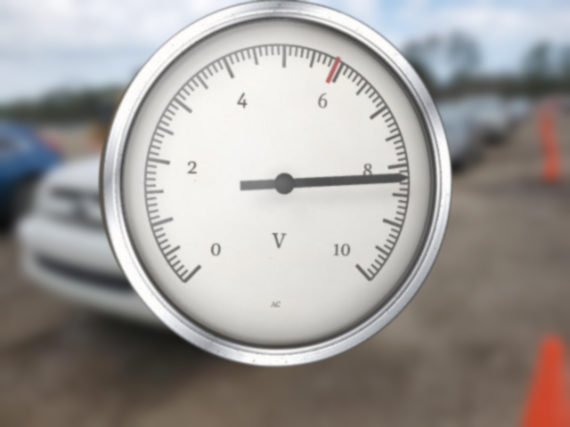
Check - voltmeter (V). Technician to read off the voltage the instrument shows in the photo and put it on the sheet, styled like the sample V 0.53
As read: V 8.2
